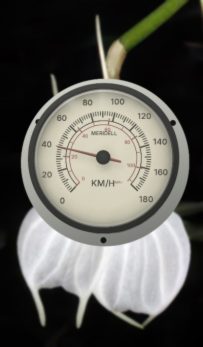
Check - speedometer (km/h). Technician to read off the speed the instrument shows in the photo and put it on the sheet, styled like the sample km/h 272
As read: km/h 40
